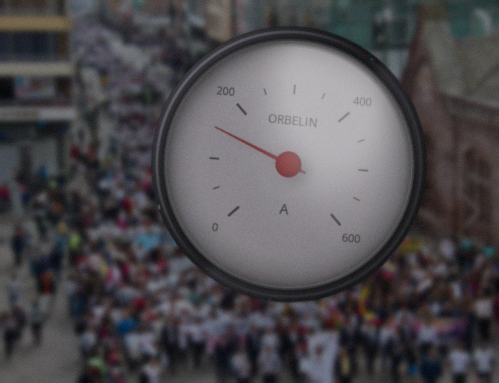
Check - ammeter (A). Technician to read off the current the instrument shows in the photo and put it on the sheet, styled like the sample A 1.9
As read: A 150
